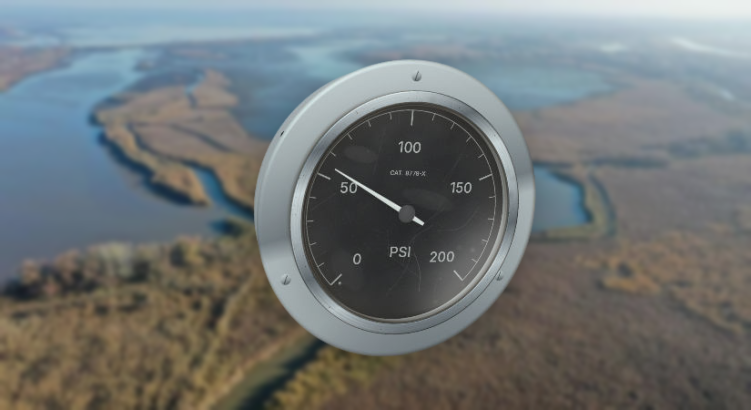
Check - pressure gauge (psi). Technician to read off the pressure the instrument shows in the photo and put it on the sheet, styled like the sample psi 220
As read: psi 55
